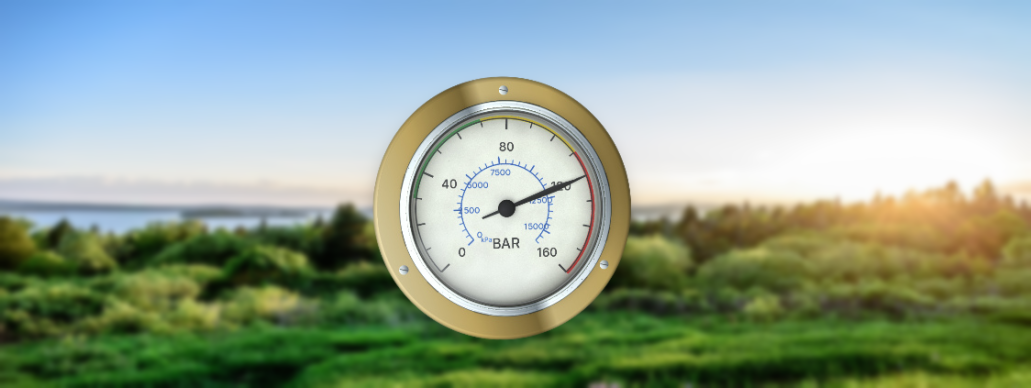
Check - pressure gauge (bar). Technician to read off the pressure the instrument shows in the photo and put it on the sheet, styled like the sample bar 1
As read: bar 120
